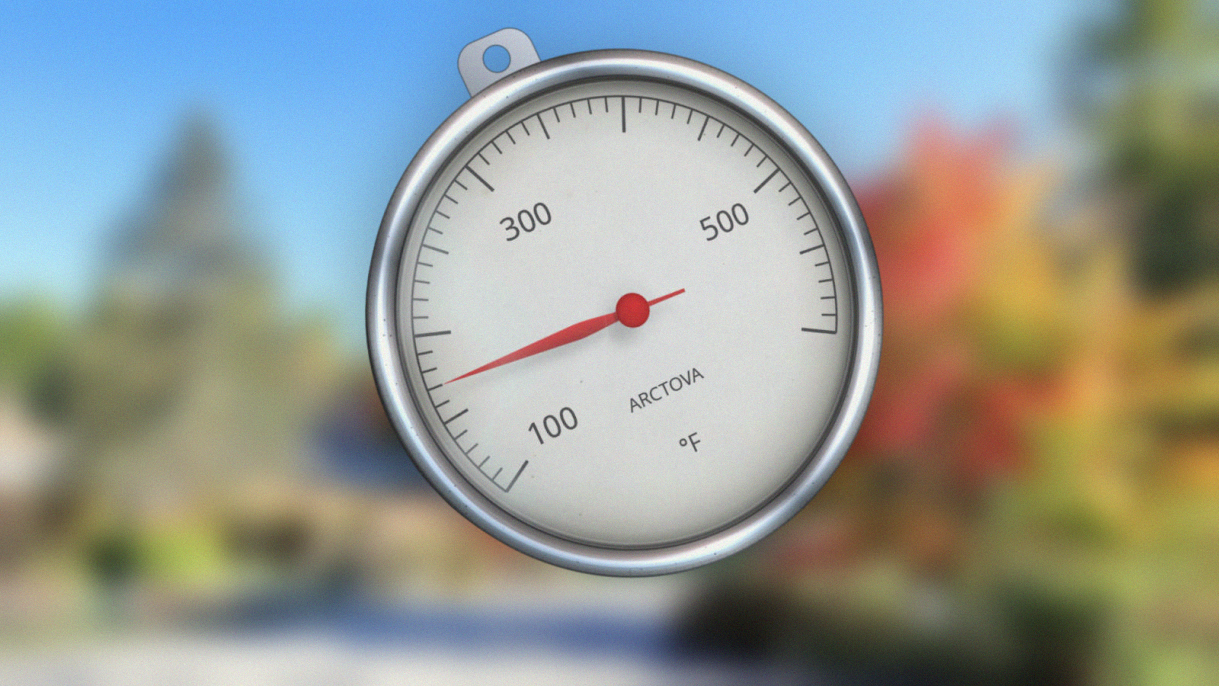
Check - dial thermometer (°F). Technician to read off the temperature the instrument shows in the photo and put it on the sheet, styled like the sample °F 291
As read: °F 170
